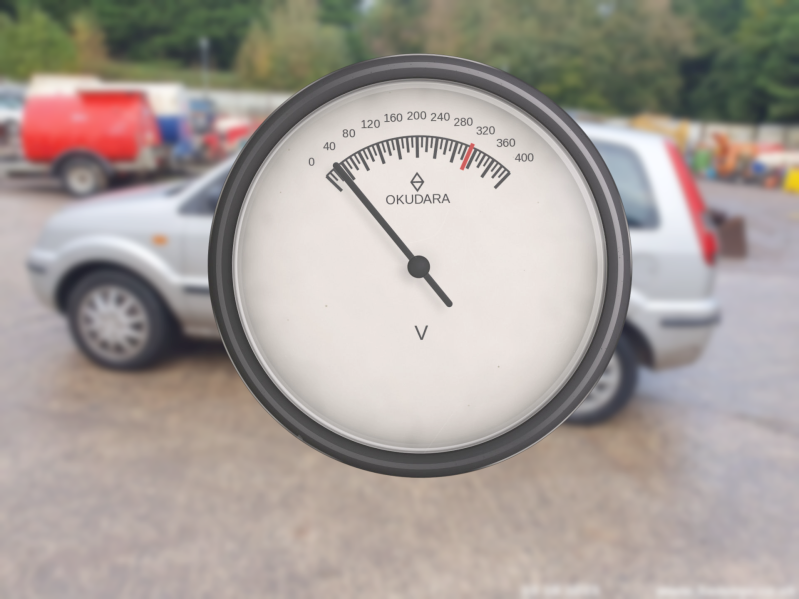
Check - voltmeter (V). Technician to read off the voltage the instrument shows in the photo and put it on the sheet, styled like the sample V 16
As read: V 30
